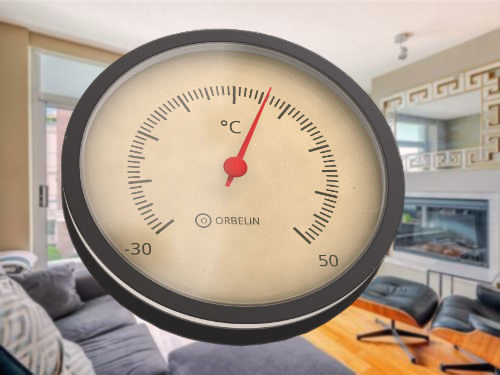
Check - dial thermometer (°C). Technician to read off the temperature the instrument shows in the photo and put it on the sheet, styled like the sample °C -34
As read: °C 16
